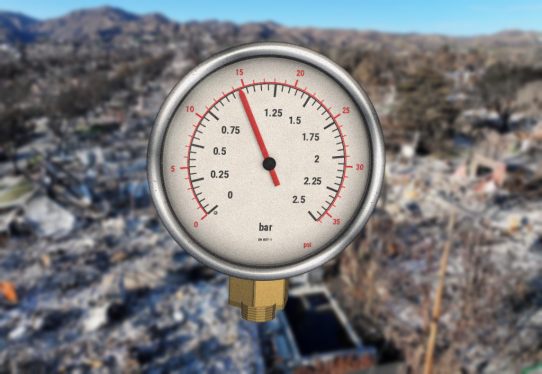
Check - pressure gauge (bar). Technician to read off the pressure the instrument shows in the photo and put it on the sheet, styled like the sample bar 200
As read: bar 1
